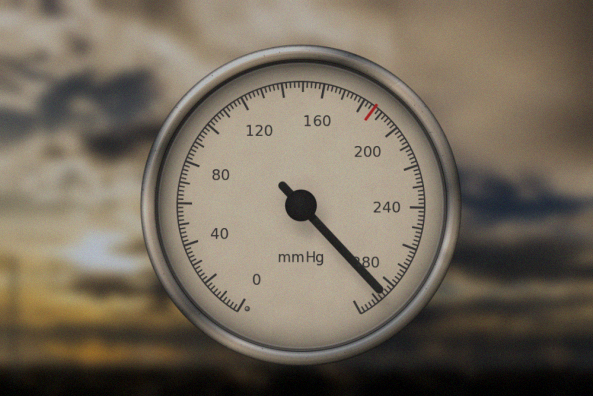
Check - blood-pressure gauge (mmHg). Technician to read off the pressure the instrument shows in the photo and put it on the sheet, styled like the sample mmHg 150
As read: mmHg 286
